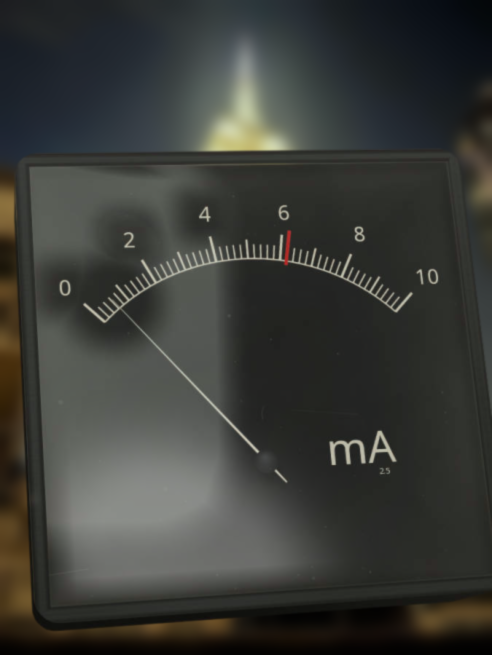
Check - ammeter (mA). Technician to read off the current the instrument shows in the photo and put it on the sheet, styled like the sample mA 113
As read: mA 0.6
